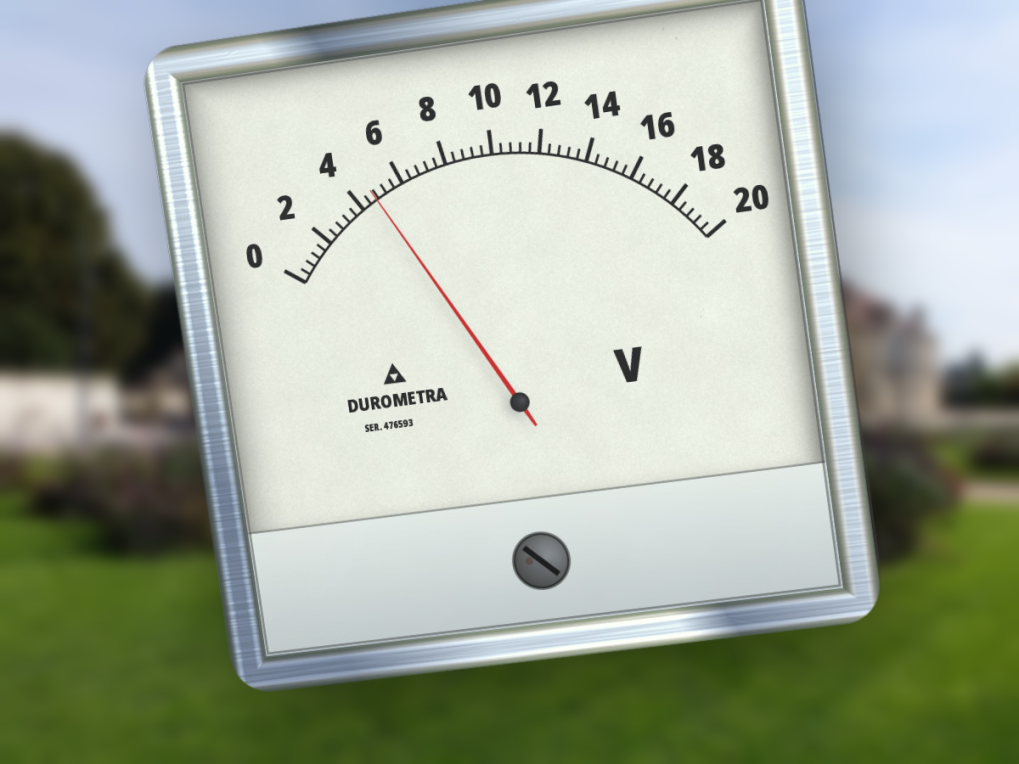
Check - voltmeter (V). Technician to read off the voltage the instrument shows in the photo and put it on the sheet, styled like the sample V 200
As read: V 4.8
